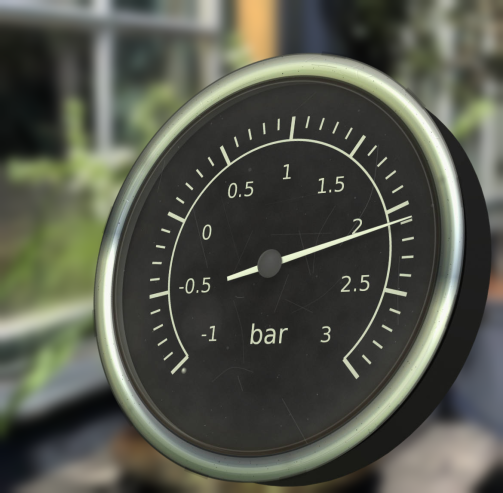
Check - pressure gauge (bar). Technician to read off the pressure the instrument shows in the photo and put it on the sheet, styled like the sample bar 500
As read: bar 2.1
